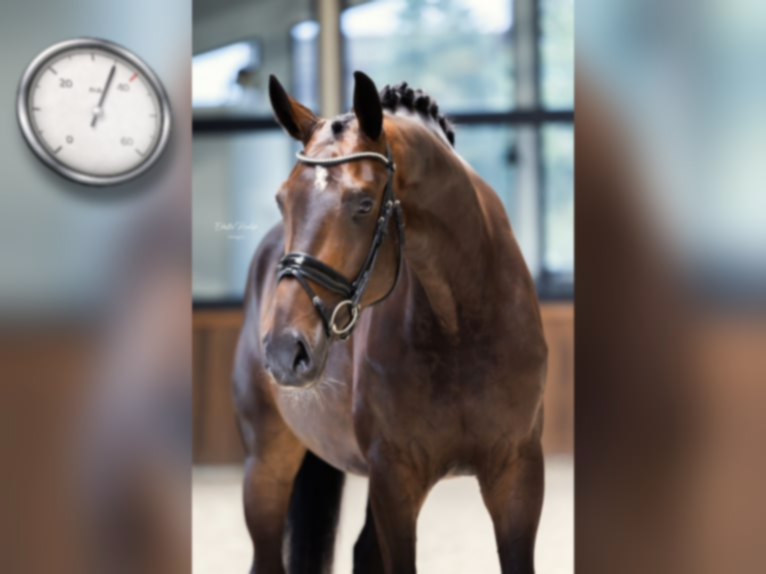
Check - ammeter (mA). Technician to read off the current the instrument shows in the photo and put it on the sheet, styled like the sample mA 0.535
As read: mA 35
